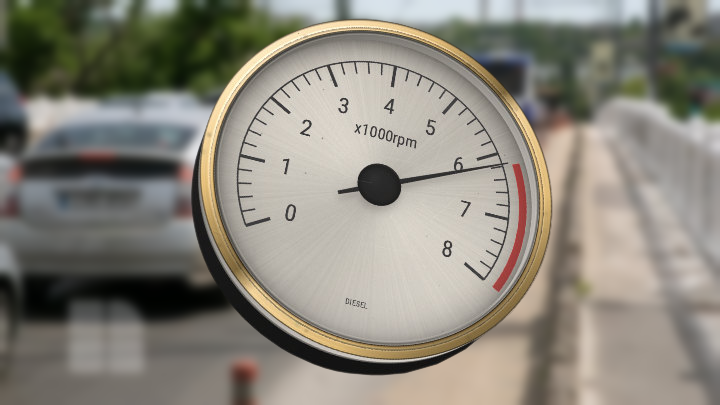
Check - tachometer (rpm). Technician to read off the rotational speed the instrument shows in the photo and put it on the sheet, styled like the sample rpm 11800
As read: rpm 6200
